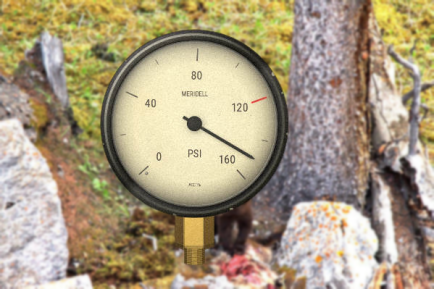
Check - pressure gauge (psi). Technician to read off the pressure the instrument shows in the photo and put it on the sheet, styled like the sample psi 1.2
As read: psi 150
